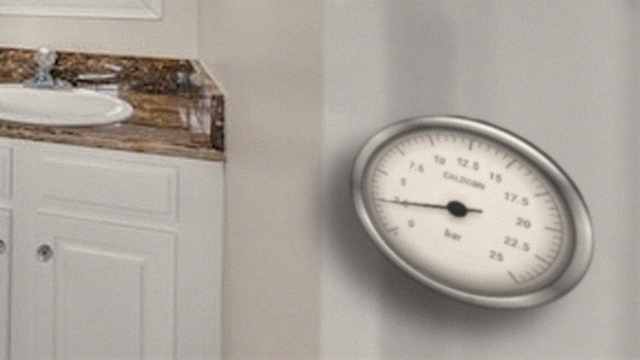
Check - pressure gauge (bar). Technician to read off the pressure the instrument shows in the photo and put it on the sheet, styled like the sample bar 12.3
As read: bar 2.5
